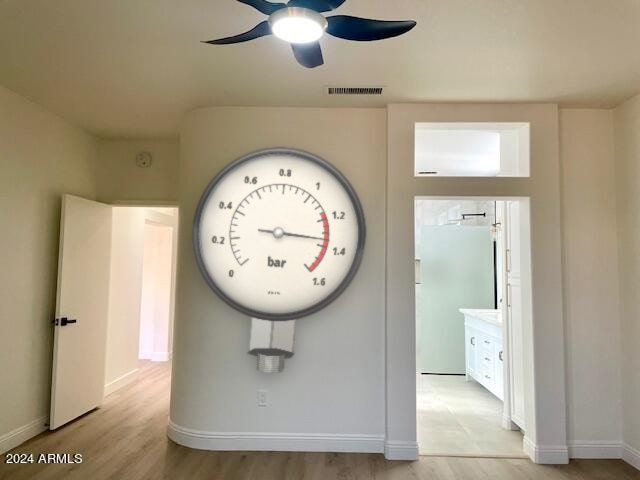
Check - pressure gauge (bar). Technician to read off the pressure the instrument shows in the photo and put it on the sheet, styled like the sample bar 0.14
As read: bar 1.35
